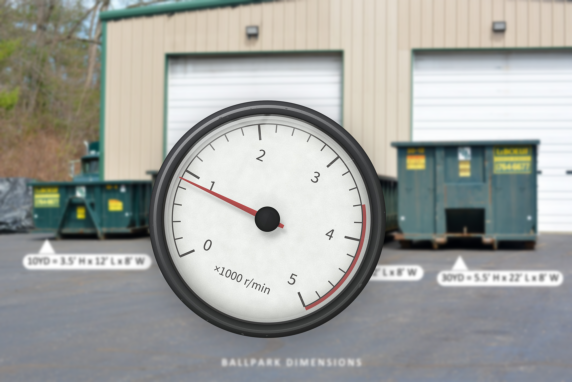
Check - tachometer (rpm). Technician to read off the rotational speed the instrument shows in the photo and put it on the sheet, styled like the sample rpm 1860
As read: rpm 900
